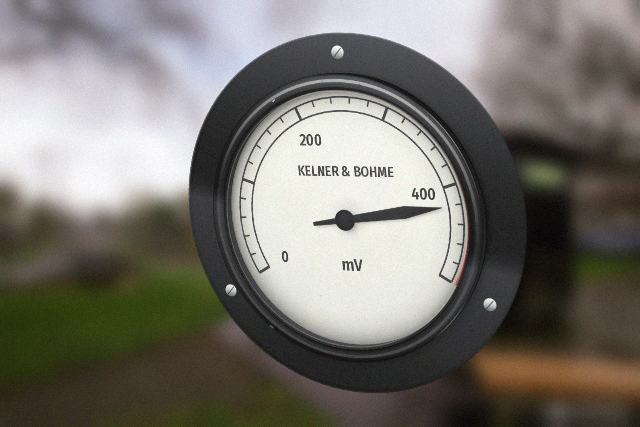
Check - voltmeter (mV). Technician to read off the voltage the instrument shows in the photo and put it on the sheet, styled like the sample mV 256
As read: mV 420
